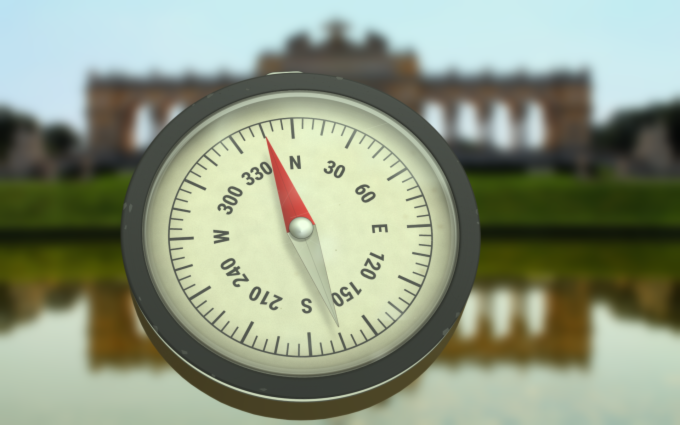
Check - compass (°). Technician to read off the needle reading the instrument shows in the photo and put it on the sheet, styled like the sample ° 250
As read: ° 345
